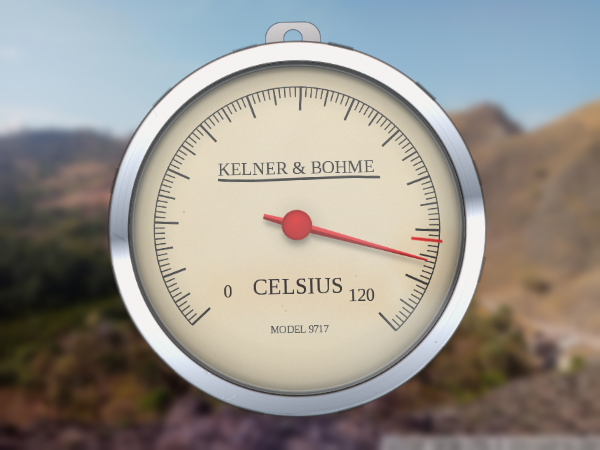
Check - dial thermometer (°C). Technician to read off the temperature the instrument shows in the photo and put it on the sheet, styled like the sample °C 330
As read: °C 106
